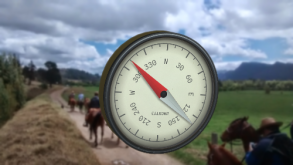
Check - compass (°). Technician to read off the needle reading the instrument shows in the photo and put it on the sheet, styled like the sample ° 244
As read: ° 310
